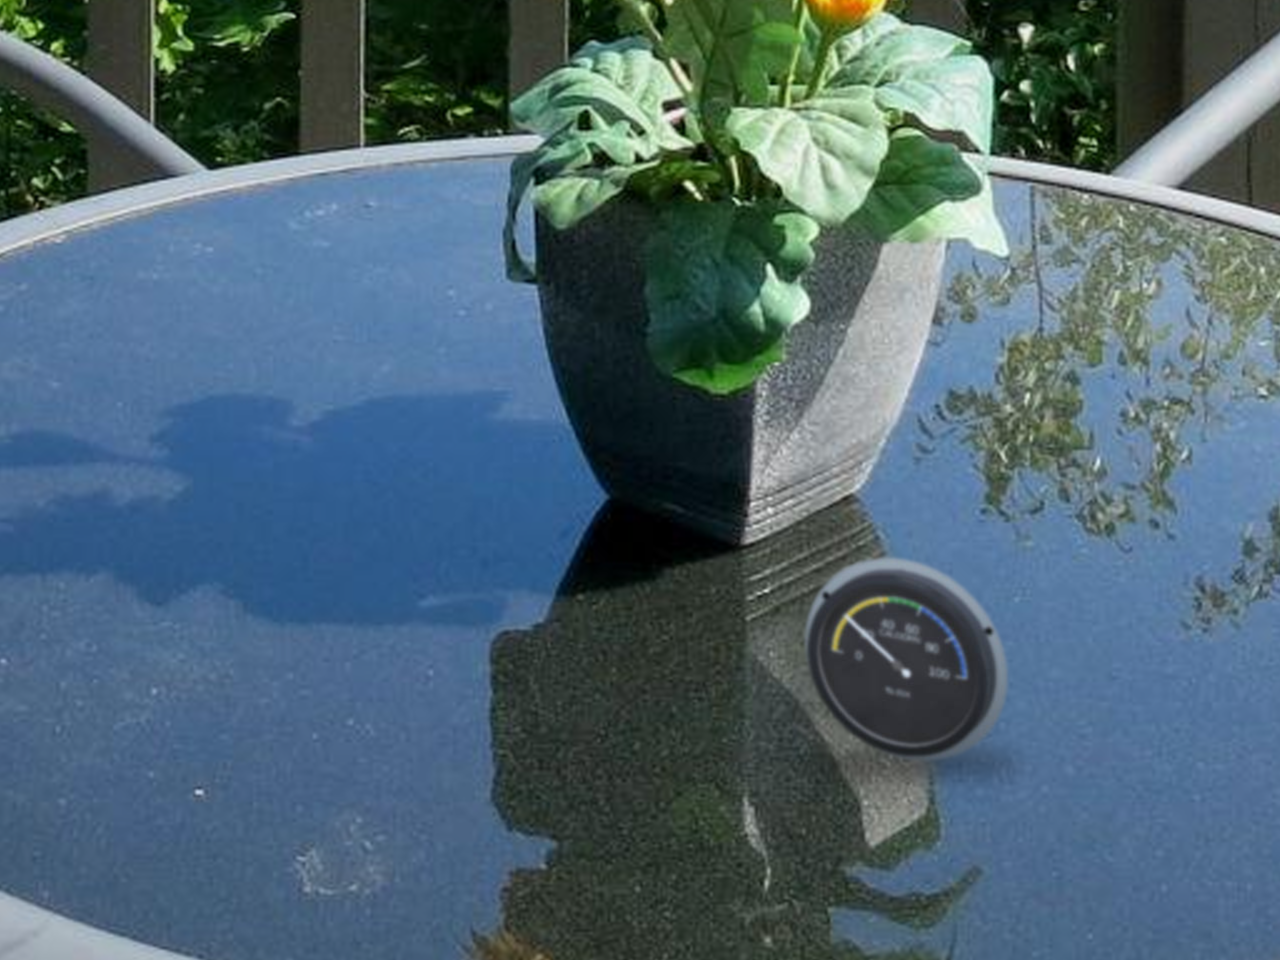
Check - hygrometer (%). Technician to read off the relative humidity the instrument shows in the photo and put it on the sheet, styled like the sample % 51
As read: % 20
